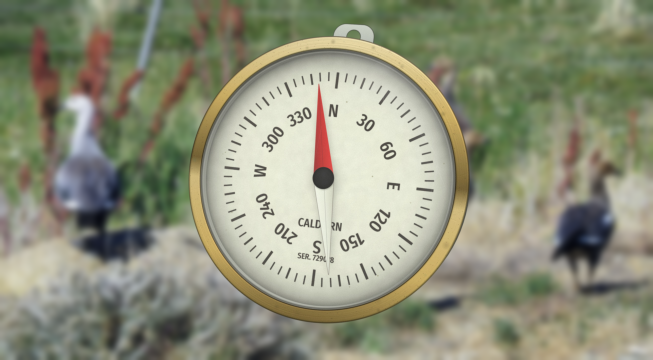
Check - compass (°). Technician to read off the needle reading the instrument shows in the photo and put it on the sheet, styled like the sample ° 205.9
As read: ° 350
